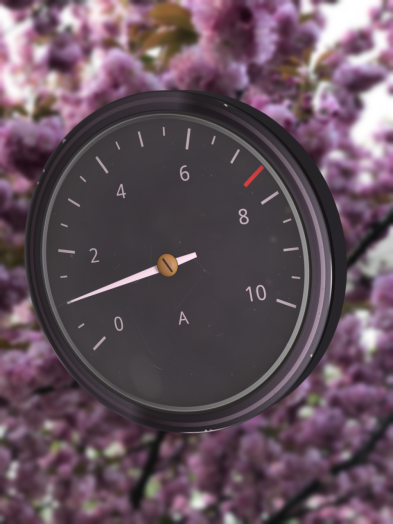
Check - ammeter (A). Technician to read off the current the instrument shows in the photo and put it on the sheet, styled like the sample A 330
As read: A 1
